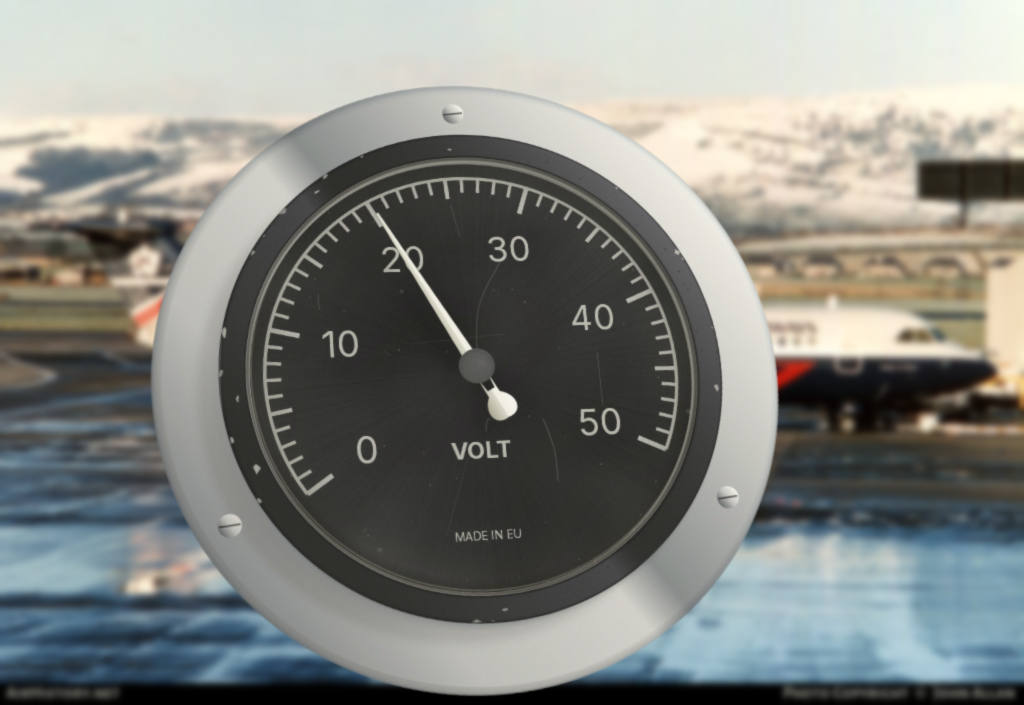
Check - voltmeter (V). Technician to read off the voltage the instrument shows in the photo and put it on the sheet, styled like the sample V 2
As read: V 20
